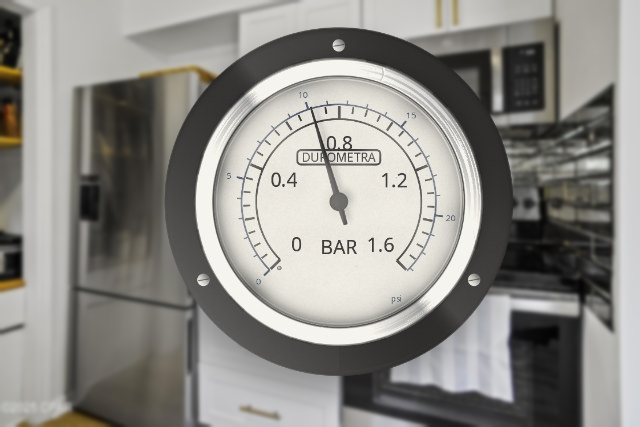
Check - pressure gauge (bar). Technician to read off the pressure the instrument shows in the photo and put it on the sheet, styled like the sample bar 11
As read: bar 0.7
